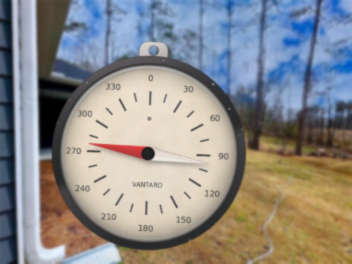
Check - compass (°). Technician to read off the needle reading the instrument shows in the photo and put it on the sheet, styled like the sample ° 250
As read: ° 277.5
